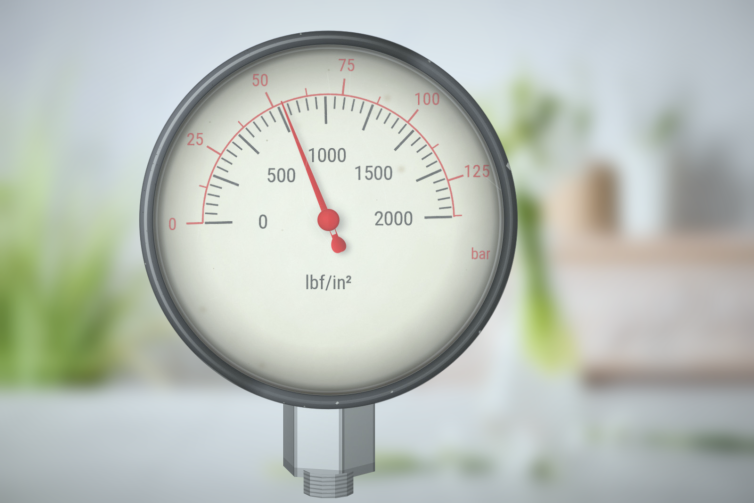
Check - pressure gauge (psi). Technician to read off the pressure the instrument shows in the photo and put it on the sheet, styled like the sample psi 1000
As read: psi 775
